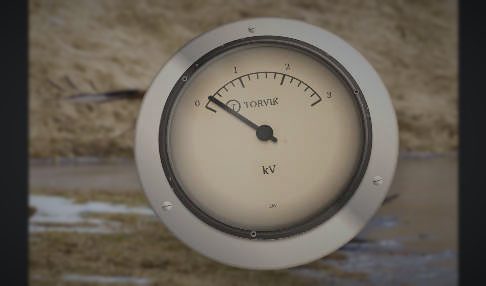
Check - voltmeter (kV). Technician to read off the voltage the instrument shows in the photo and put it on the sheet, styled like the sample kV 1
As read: kV 0.2
